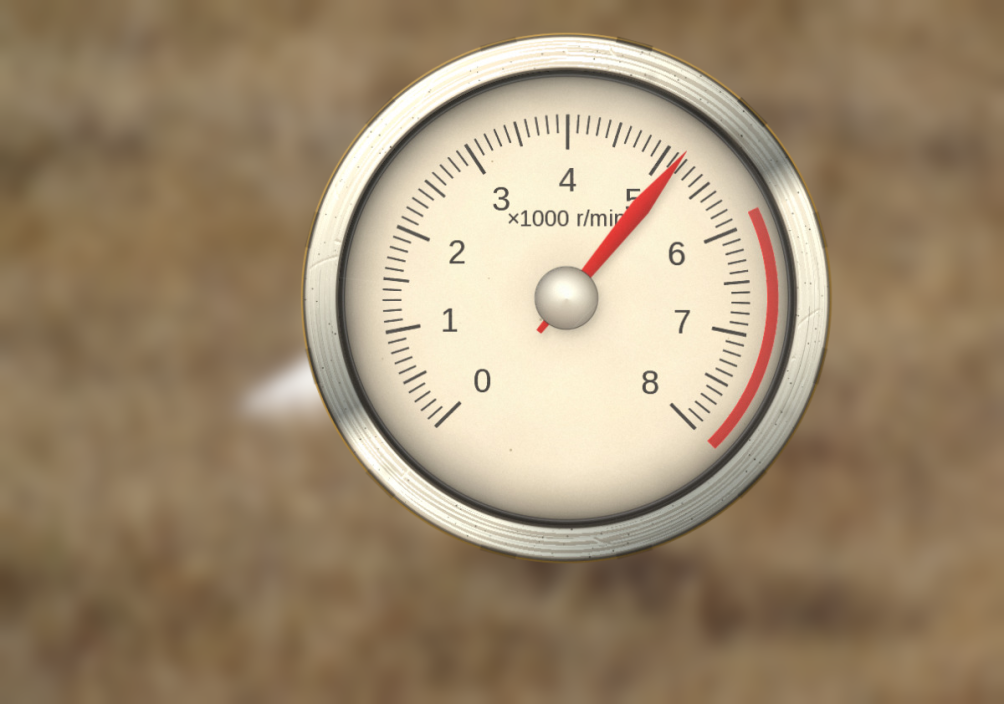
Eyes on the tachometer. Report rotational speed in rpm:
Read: 5150 rpm
